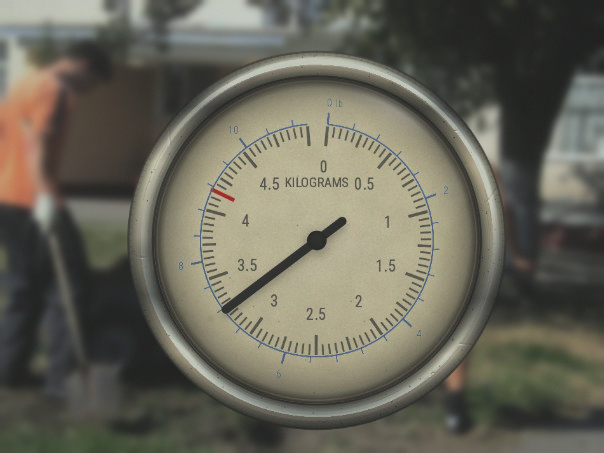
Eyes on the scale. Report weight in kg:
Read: 3.25 kg
